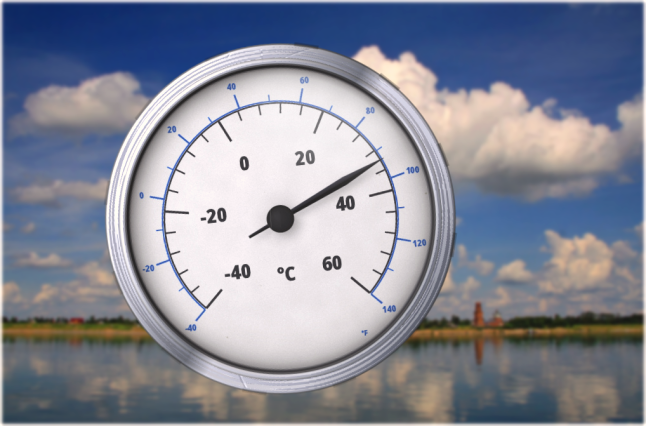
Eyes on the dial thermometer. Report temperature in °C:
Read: 34 °C
